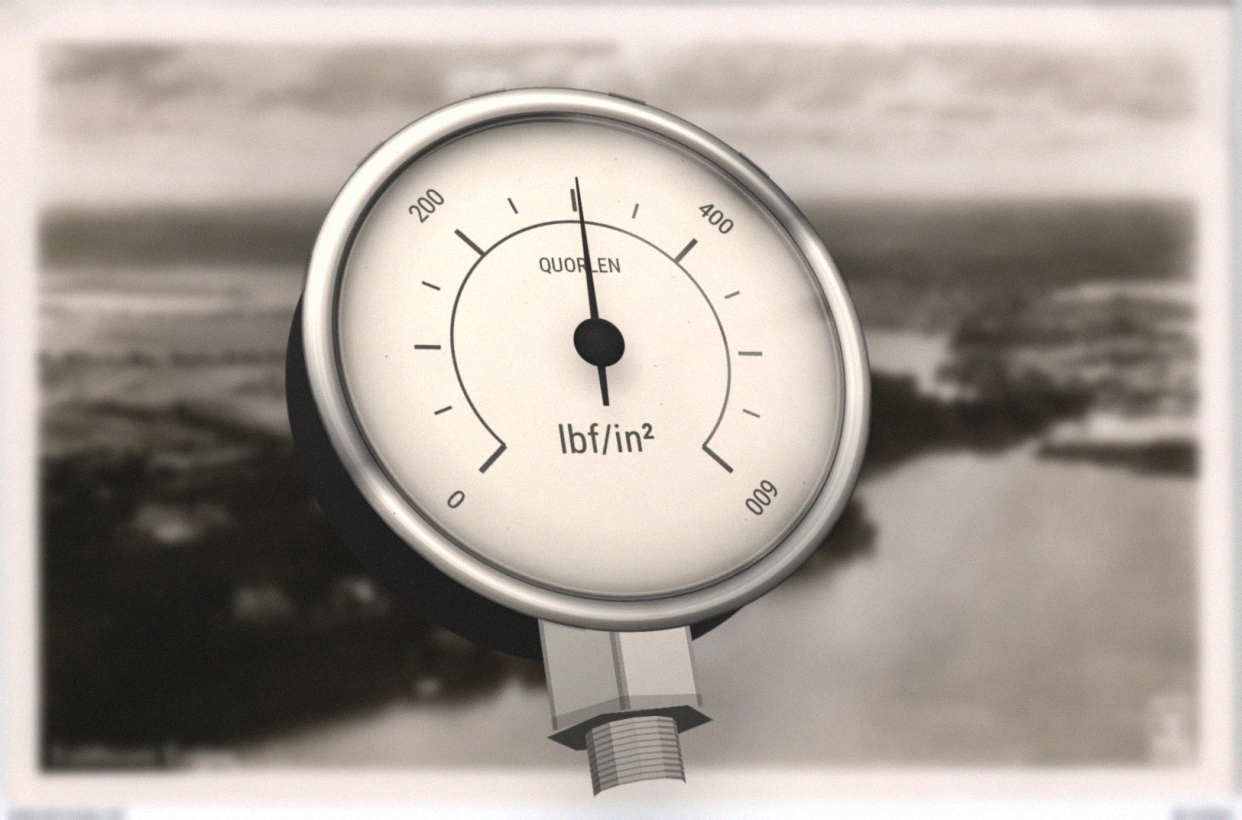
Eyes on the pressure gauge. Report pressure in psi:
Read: 300 psi
